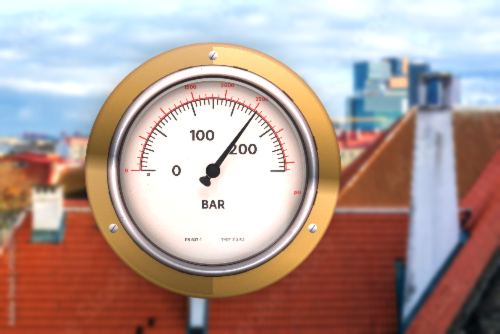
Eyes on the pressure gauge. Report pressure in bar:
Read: 175 bar
